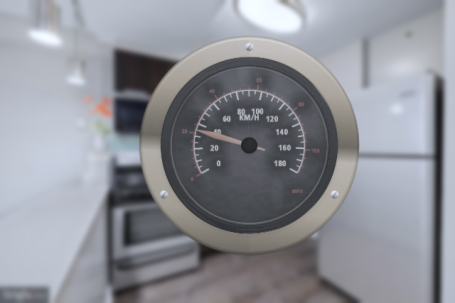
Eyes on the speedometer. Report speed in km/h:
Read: 35 km/h
